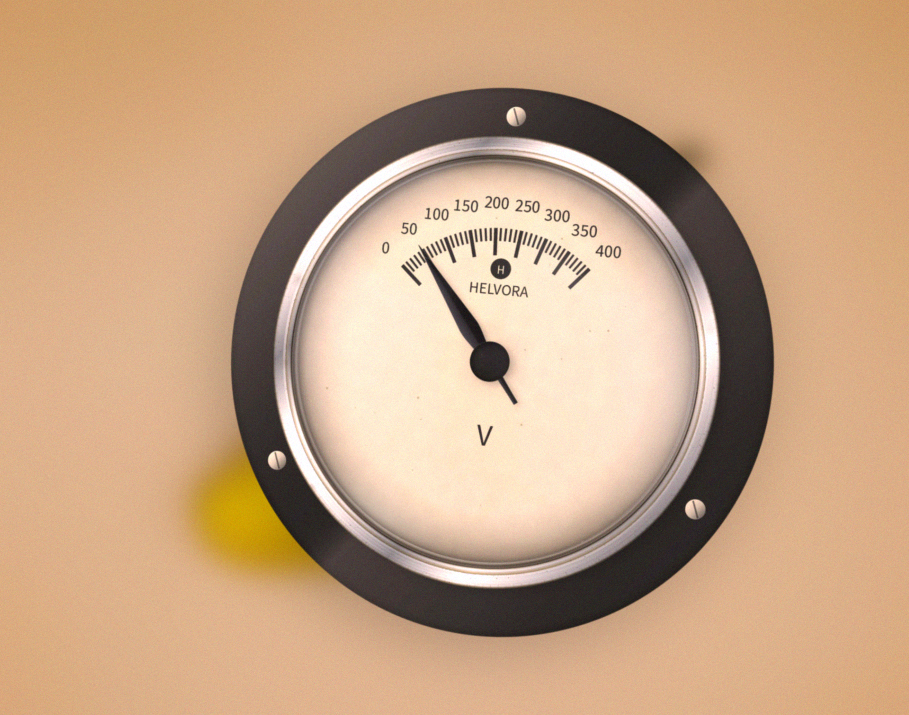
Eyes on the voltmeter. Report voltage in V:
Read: 50 V
